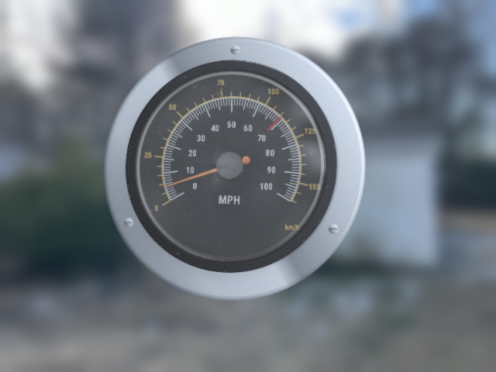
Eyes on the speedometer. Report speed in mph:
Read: 5 mph
